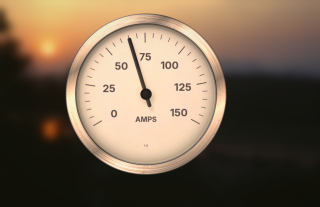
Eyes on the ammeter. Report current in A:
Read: 65 A
